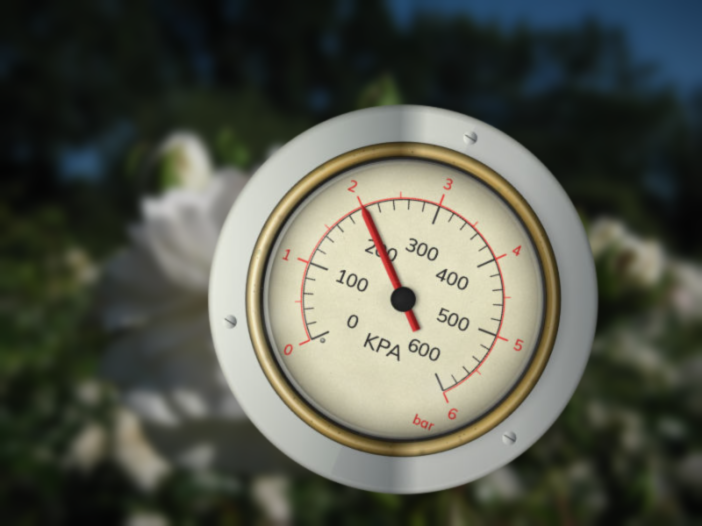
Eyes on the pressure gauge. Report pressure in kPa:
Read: 200 kPa
